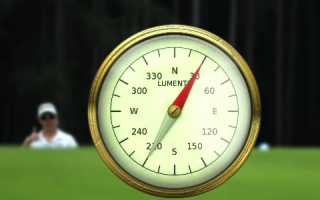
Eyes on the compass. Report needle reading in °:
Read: 30 °
